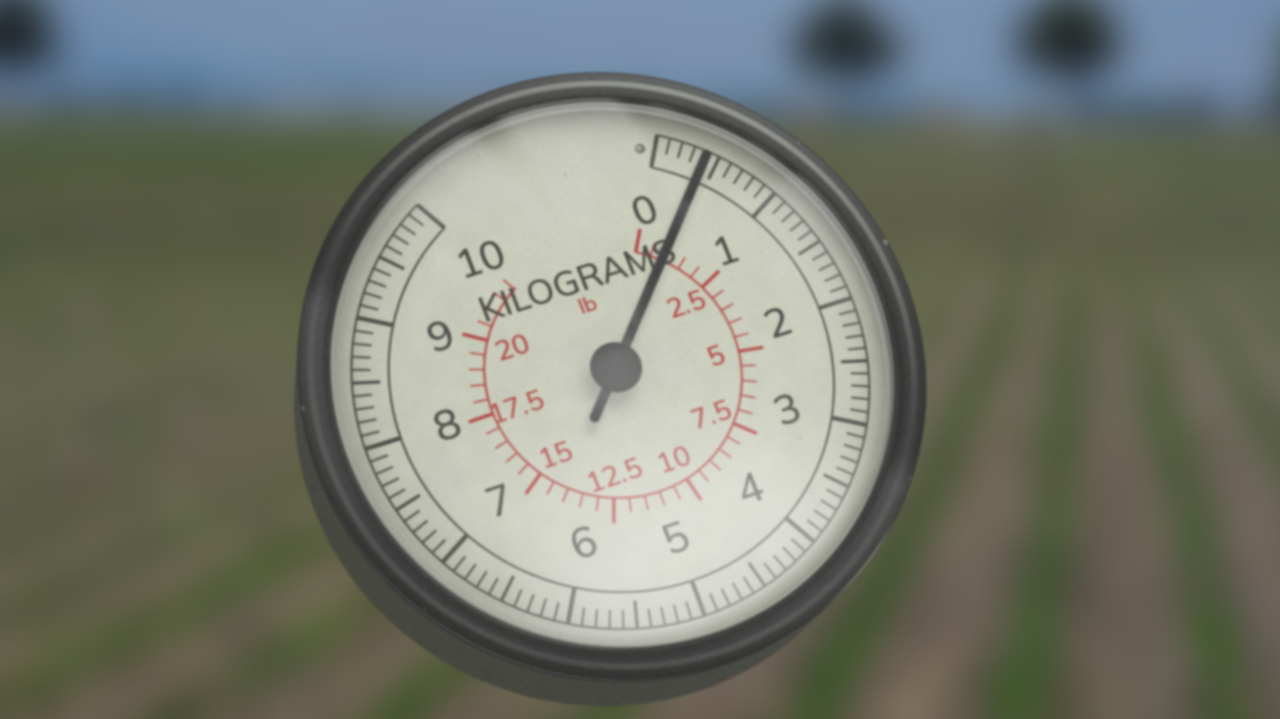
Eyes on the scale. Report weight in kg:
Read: 0.4 kg
